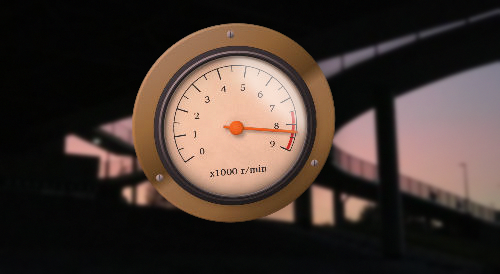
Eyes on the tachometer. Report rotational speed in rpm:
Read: 8250 rpm
